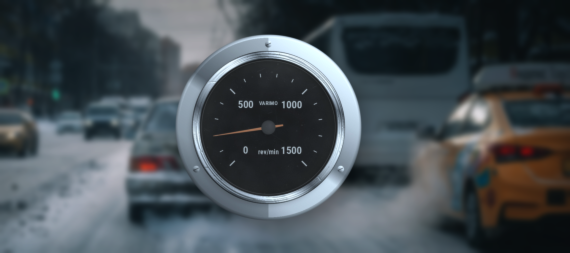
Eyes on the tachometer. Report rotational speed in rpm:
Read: 200 rpm
